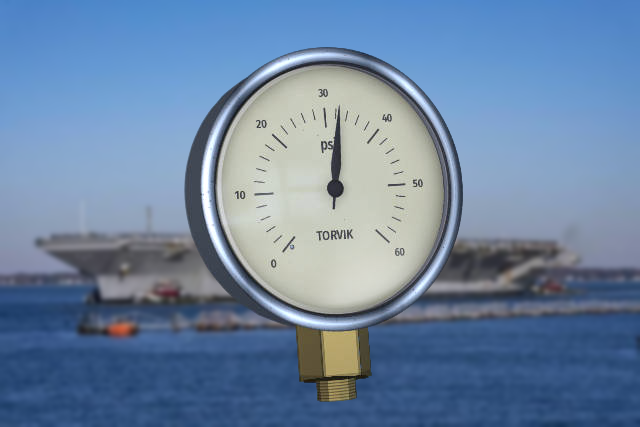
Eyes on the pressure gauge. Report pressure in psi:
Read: 32 psi
